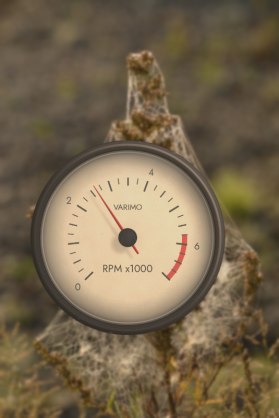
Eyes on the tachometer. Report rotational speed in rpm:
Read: 2625 rpm
